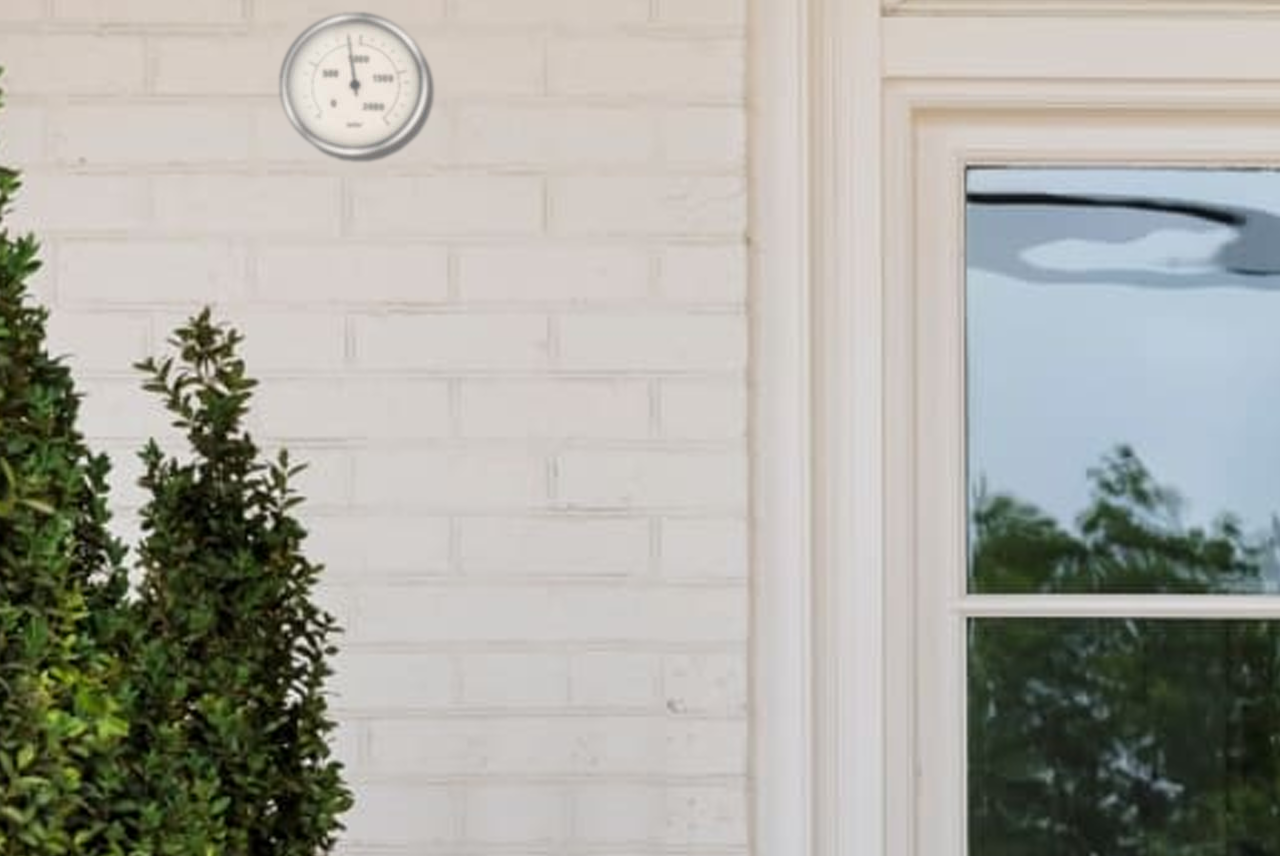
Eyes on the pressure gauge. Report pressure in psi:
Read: 900 psi
